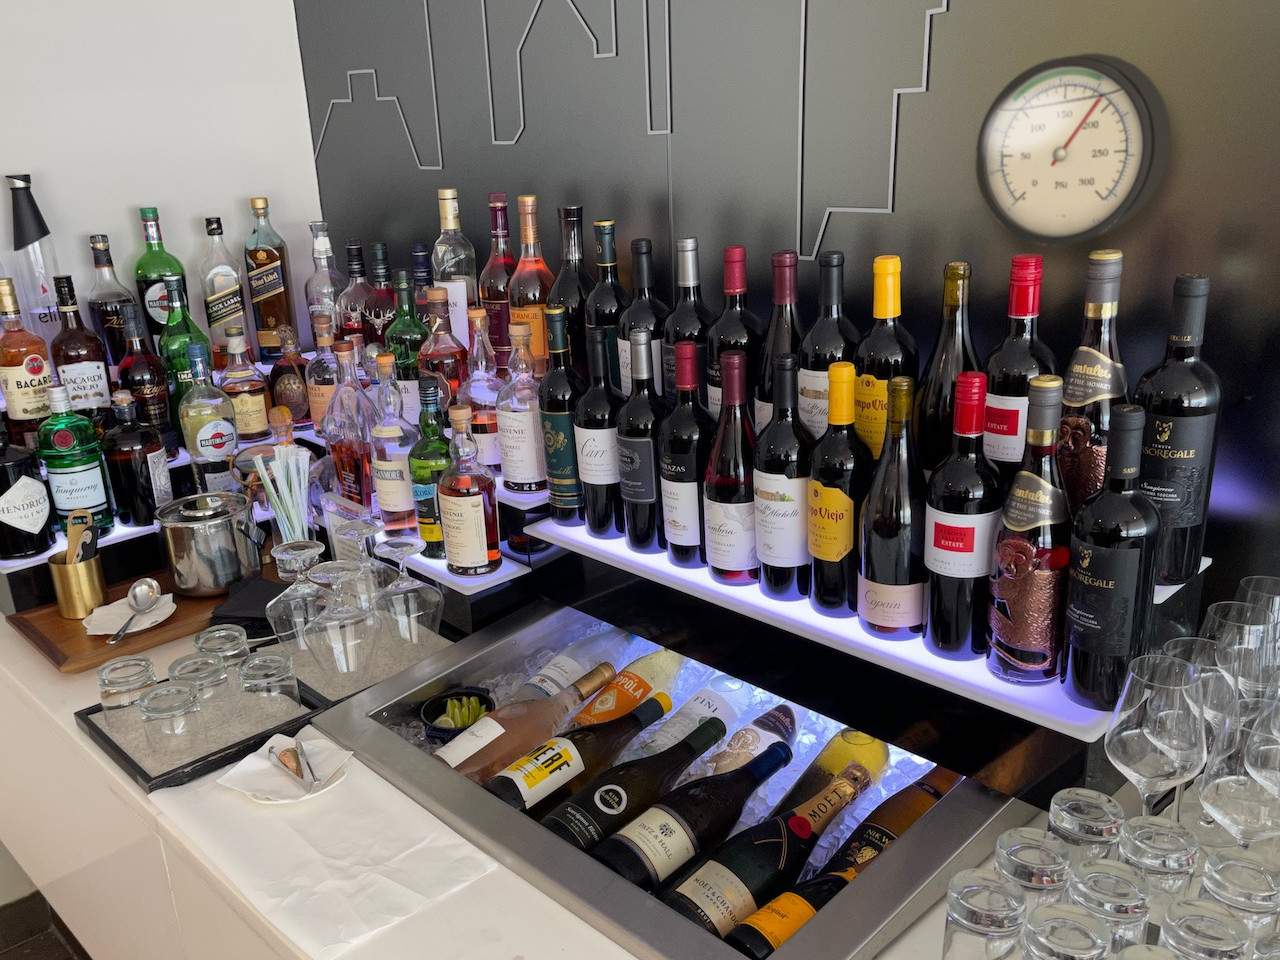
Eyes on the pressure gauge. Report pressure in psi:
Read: 190 psi
